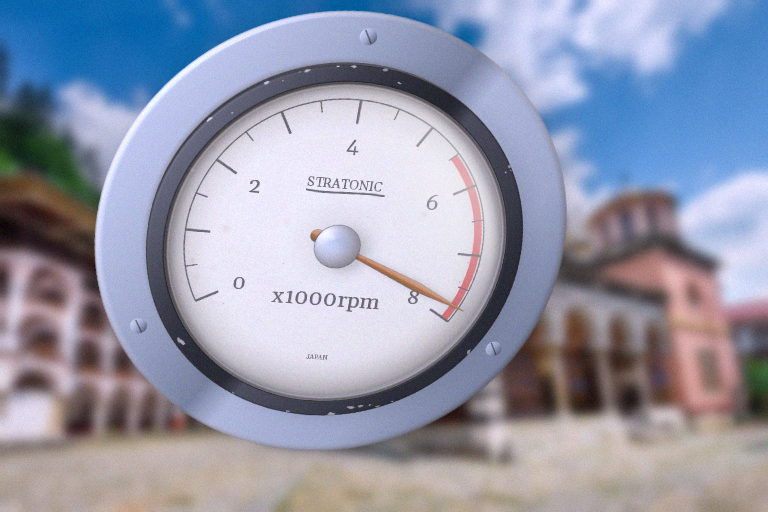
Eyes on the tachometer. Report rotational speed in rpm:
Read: 7750 rpm
